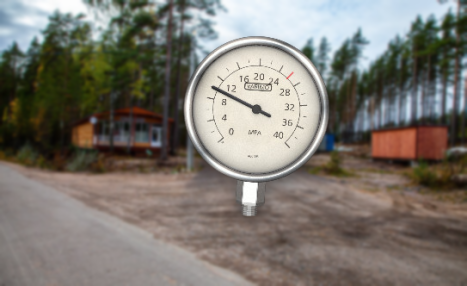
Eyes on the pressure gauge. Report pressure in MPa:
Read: 10 MPa
